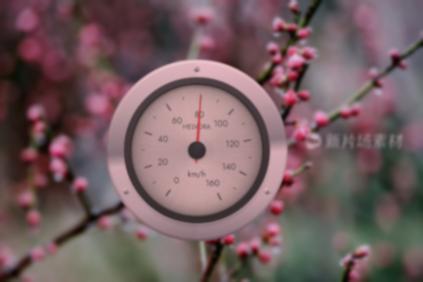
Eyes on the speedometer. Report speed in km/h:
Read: 80 km/h
